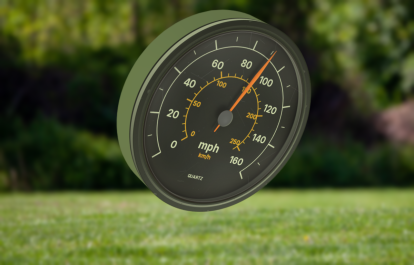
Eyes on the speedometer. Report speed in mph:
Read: 90 mph
